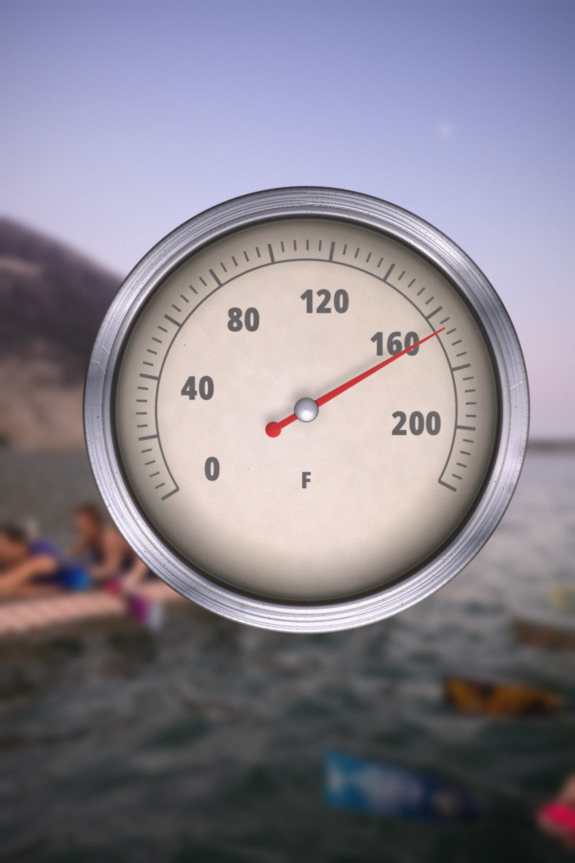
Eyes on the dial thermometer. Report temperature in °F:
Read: 166 °F
